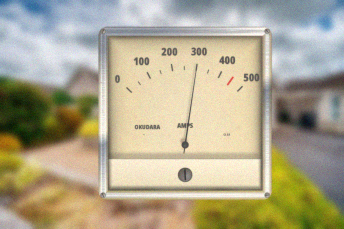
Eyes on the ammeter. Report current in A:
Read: 300 A
